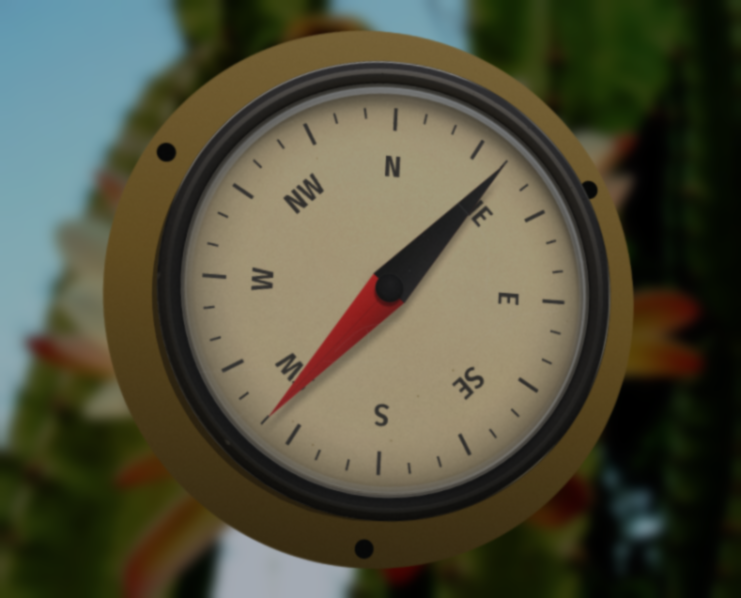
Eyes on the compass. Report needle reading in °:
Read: 220 °
